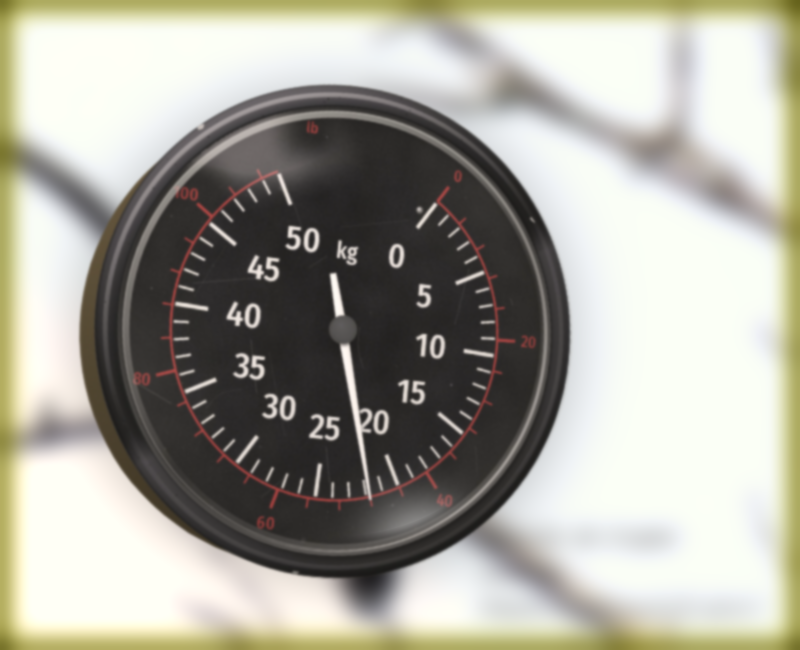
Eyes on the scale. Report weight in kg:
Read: 22 kg
